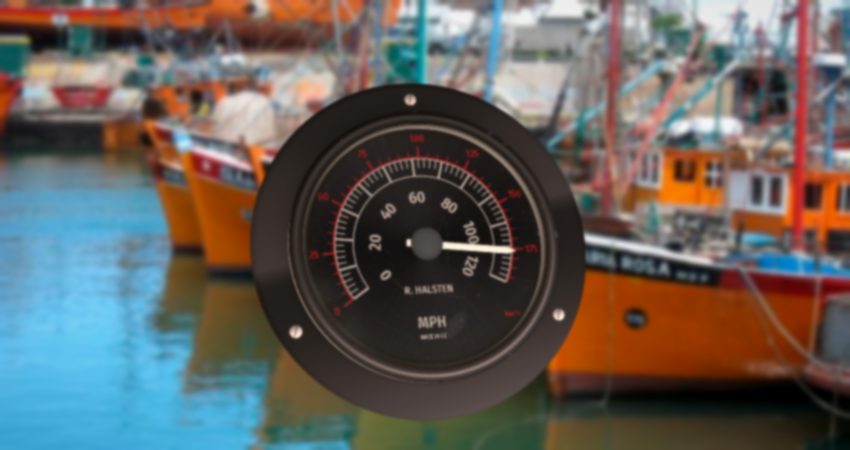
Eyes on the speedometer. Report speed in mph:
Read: 110 mph
